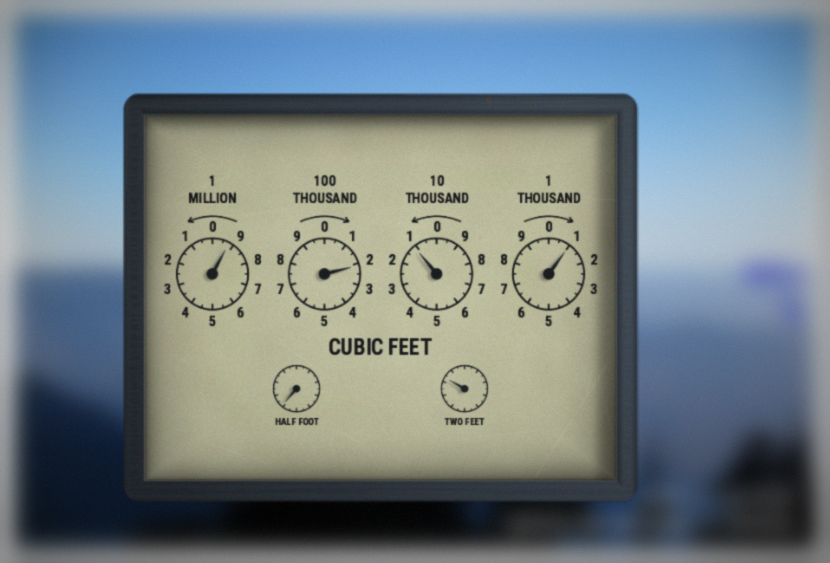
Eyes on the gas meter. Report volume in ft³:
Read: 921100 ft³
